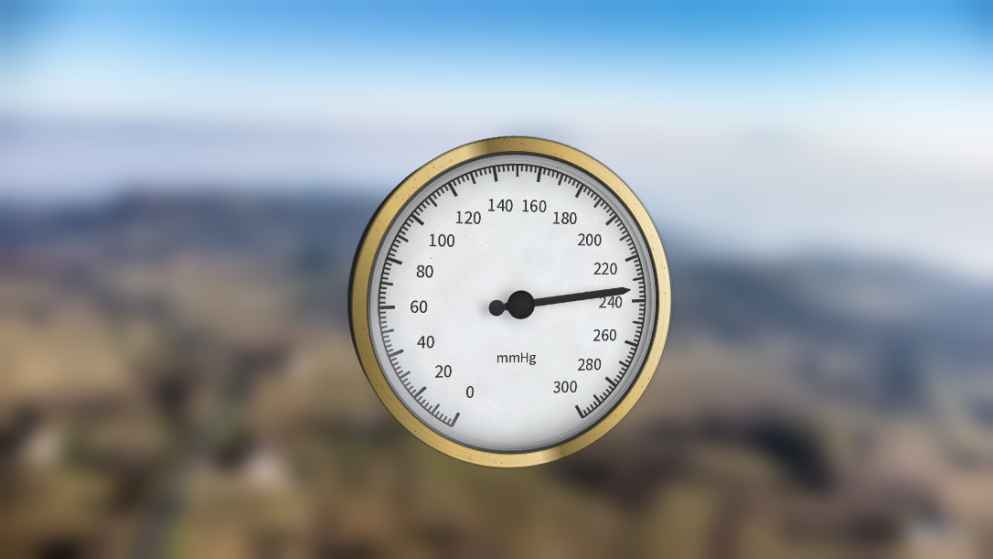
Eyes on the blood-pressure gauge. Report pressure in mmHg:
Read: 234 mmHg
